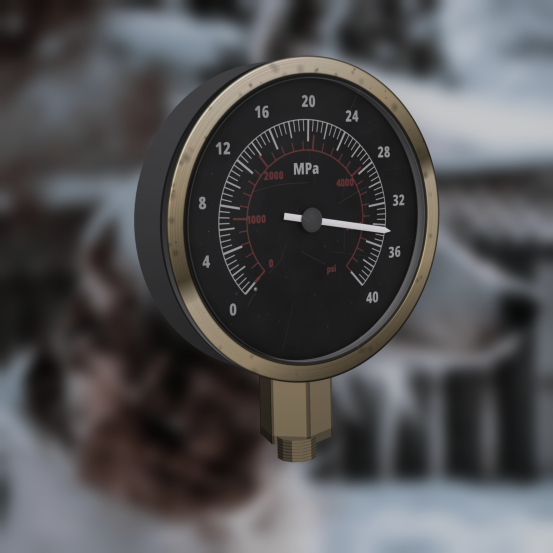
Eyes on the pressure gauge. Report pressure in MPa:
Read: 34.5 MPa
